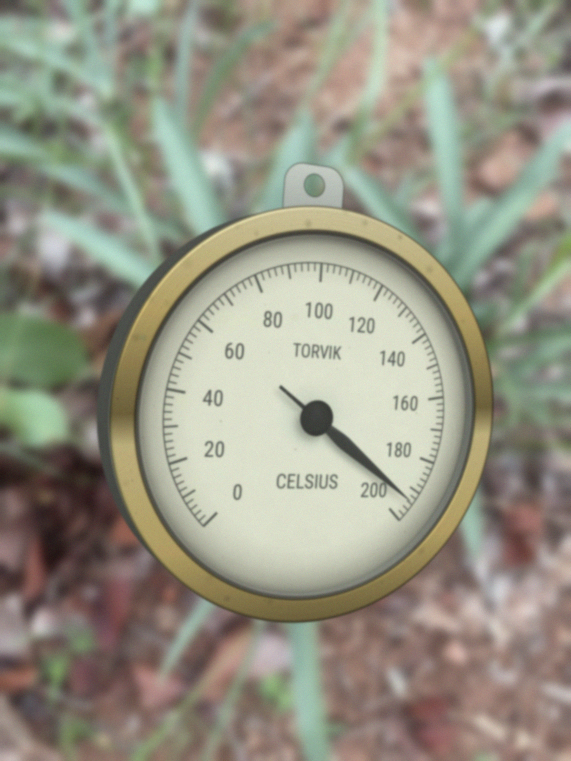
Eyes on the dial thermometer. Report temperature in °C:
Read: 194 °C
